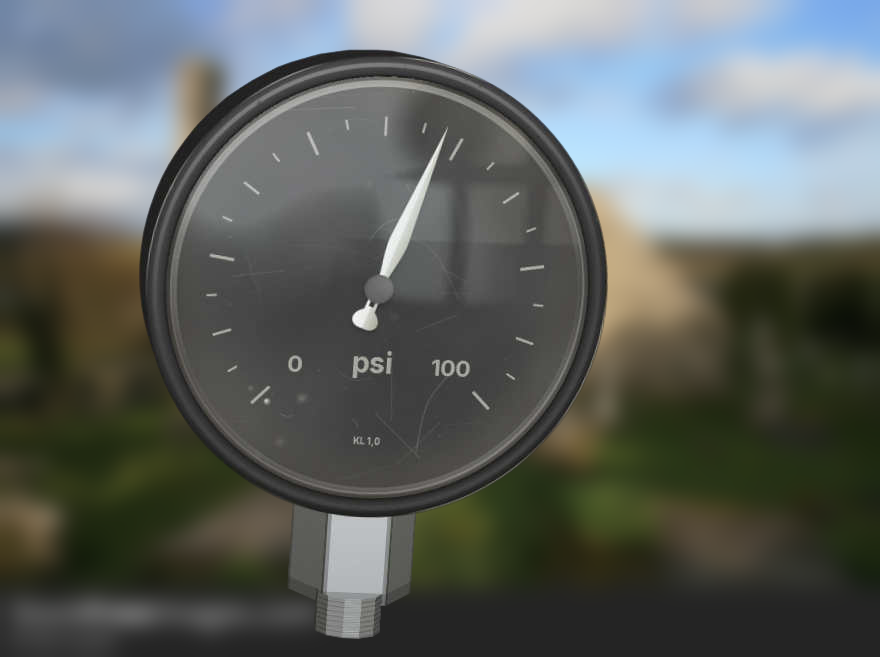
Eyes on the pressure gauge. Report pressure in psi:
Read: 57.5 psi
